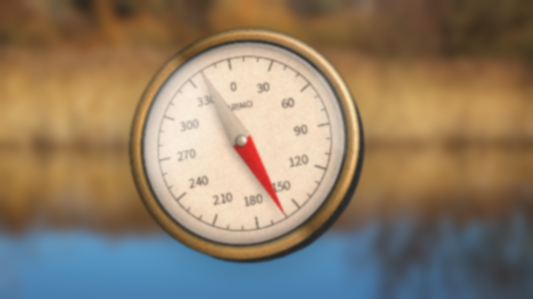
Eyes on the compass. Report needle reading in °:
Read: 160 °
